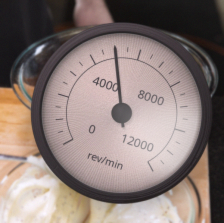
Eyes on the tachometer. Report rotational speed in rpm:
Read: 5000 rpm
